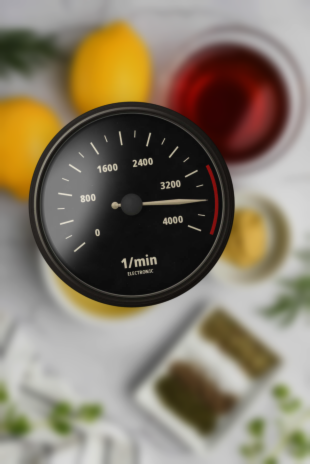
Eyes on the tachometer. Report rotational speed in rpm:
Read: 3600 rpm
